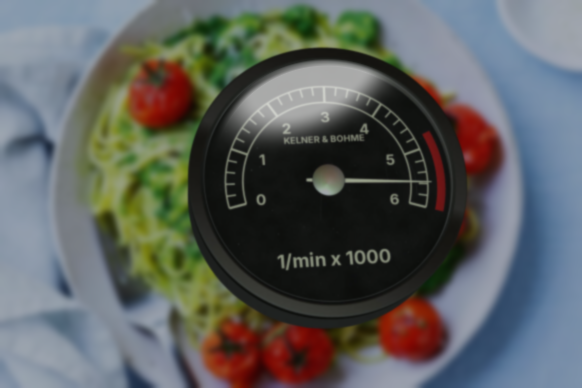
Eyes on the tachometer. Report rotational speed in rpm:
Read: 5600 rpm
